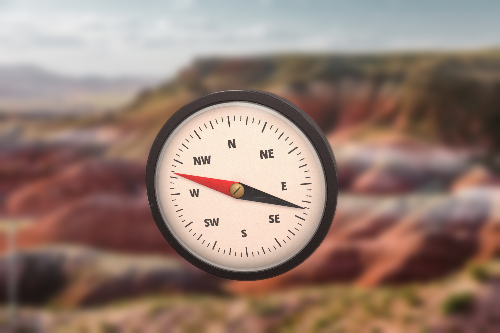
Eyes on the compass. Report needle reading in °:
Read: 290 °
